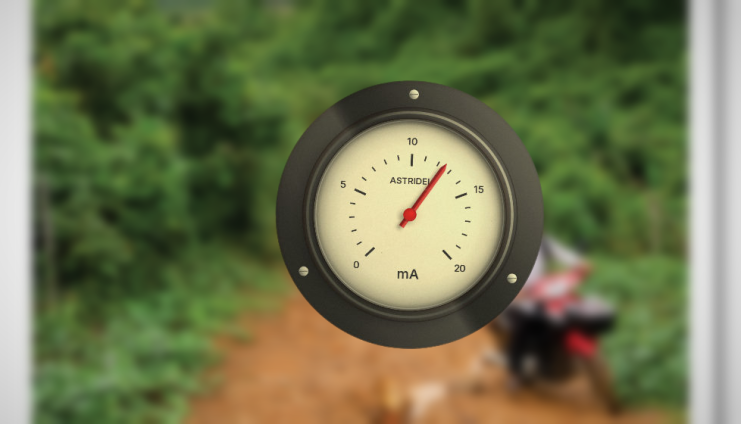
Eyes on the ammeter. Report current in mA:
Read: 12.5 mA
